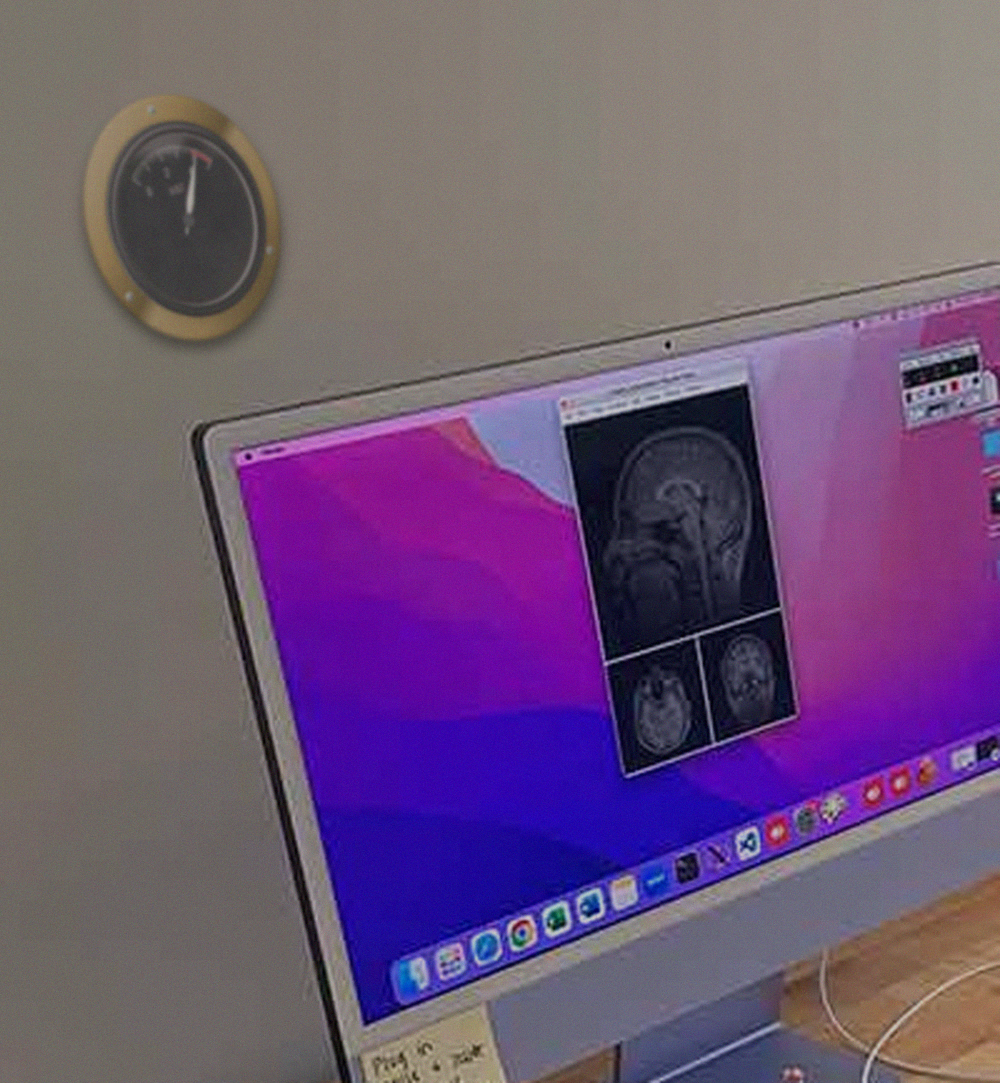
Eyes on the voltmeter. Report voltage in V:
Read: 4 V
